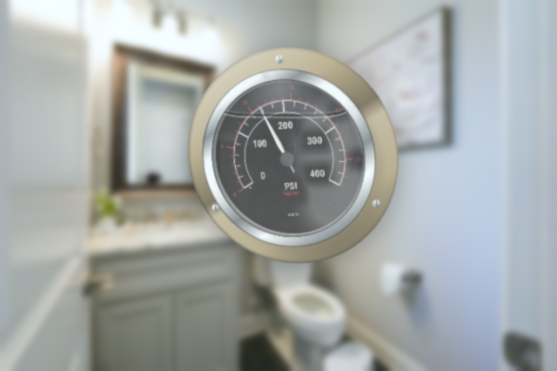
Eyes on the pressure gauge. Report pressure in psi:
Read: 160 psi
